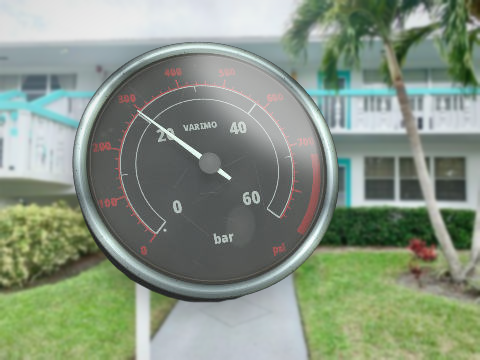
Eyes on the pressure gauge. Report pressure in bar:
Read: 20 bar
